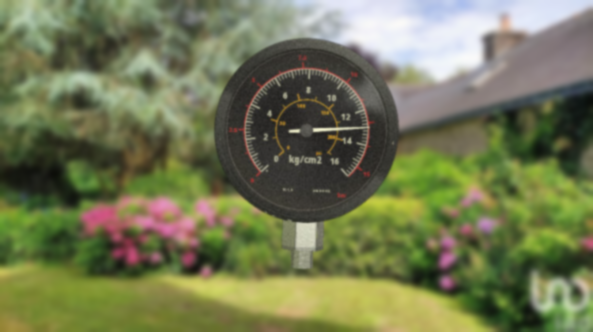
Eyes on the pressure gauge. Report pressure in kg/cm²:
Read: 13 kg/cm²
